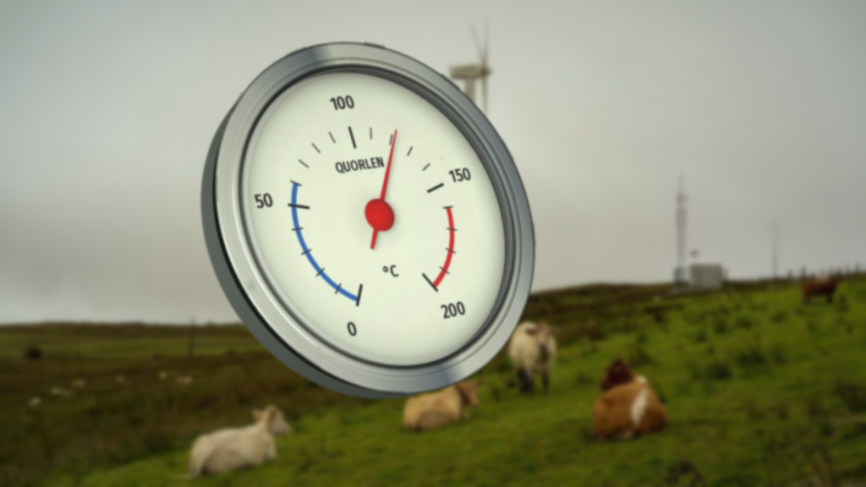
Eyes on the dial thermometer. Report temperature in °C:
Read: 120 °C
